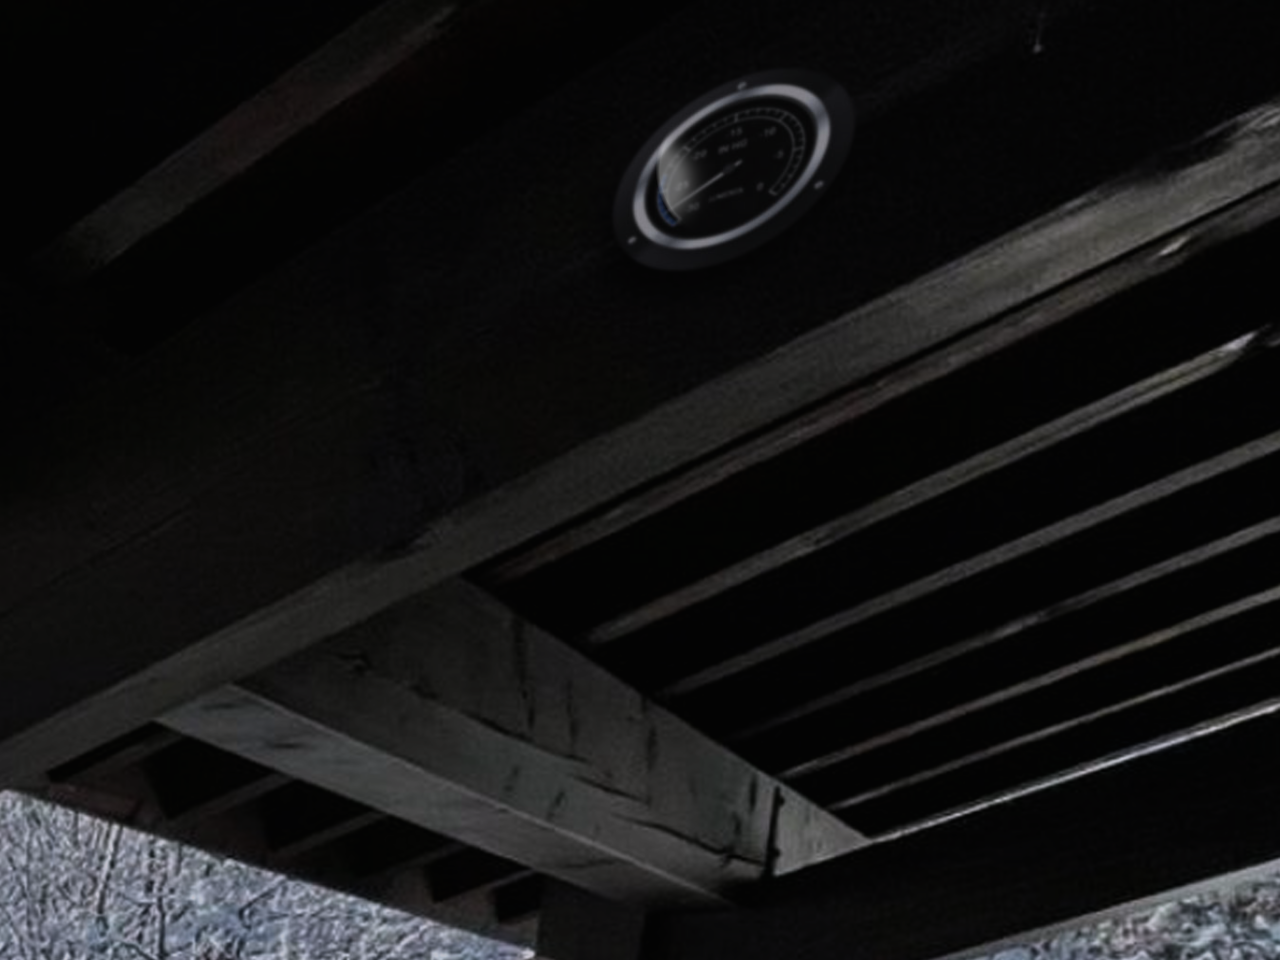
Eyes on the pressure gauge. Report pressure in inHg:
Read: -28 inHg
